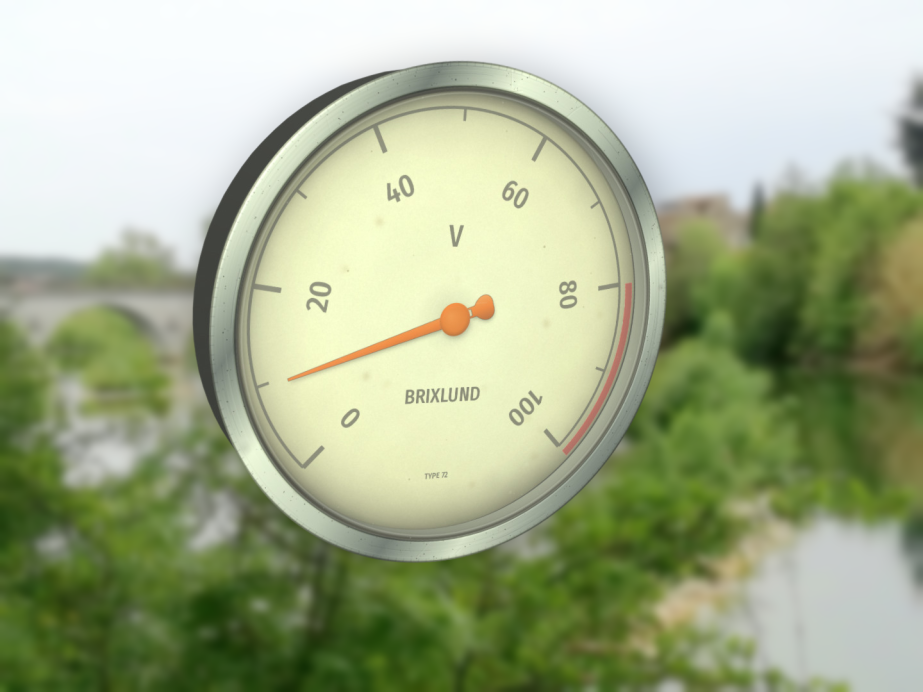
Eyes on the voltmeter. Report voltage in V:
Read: 10 V
